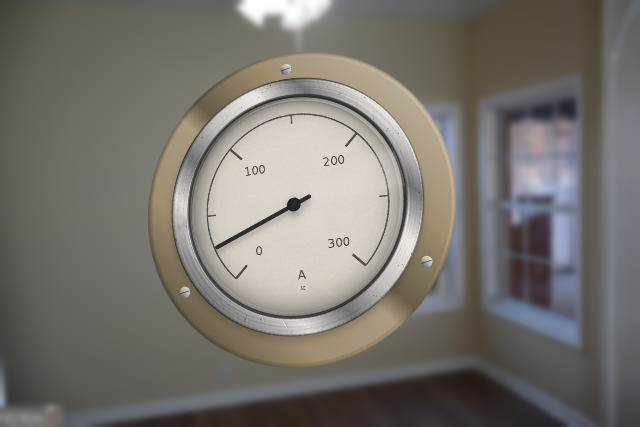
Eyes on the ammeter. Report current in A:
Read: 25 A
